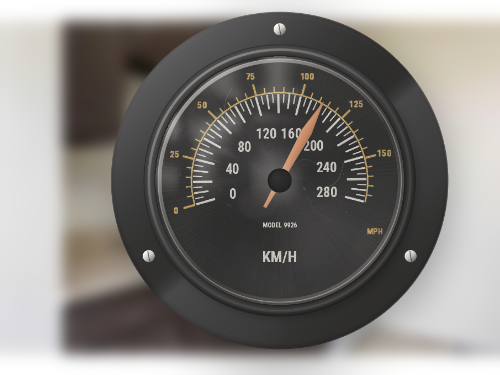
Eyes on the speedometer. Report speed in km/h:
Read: 180 km/h
